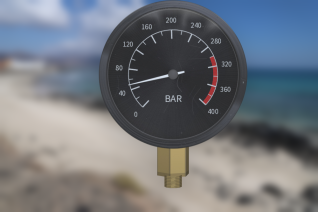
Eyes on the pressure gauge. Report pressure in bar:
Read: 50 bar
